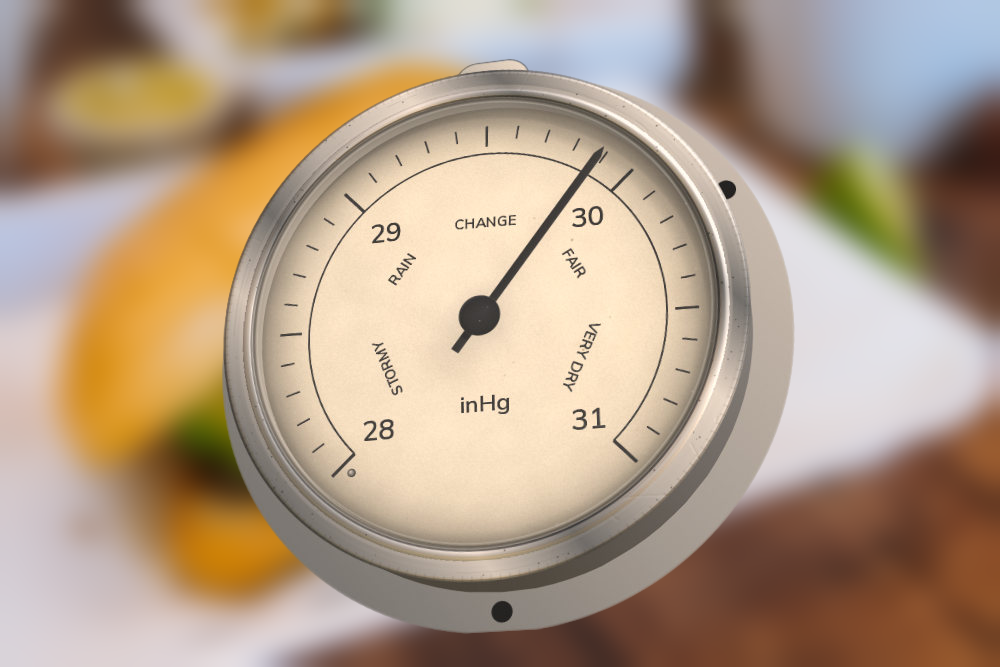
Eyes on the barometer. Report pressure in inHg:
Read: 29.9 inHg
